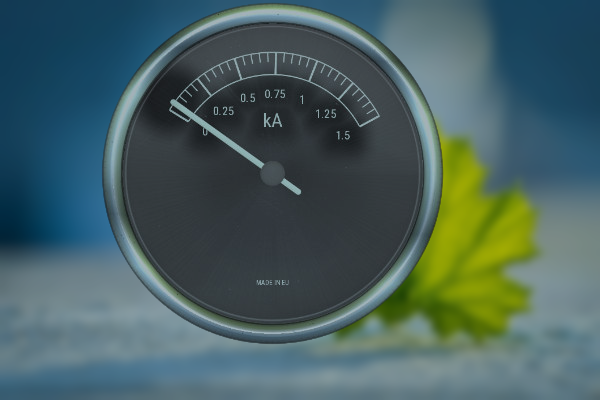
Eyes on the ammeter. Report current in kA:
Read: 0.05 kA
